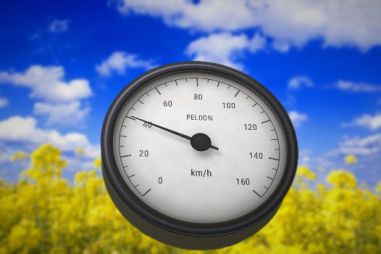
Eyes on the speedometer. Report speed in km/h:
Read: 40 km/h
